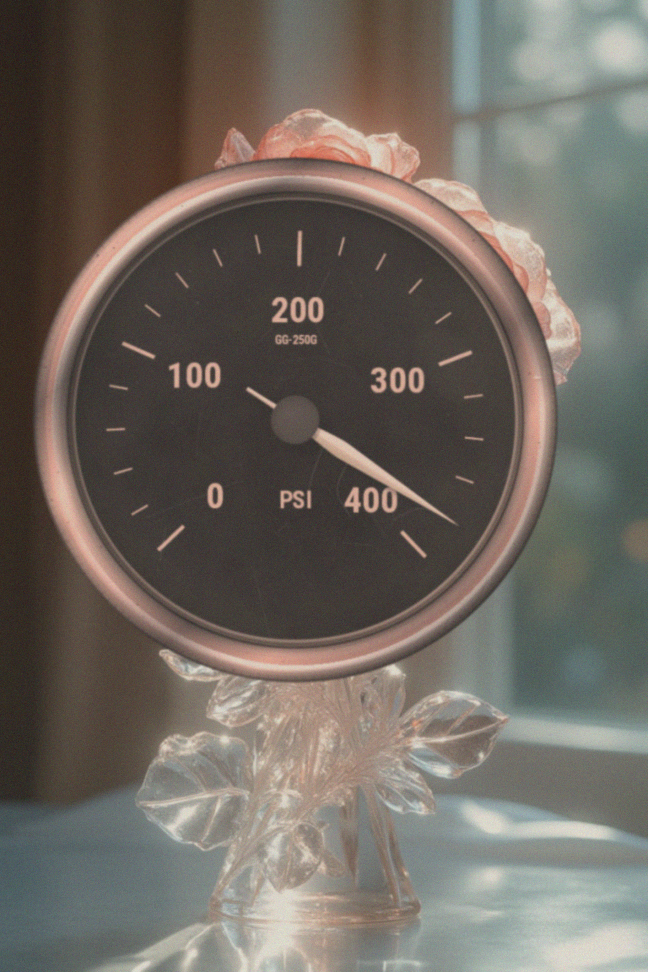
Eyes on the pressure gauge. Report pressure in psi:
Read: 380 psi
